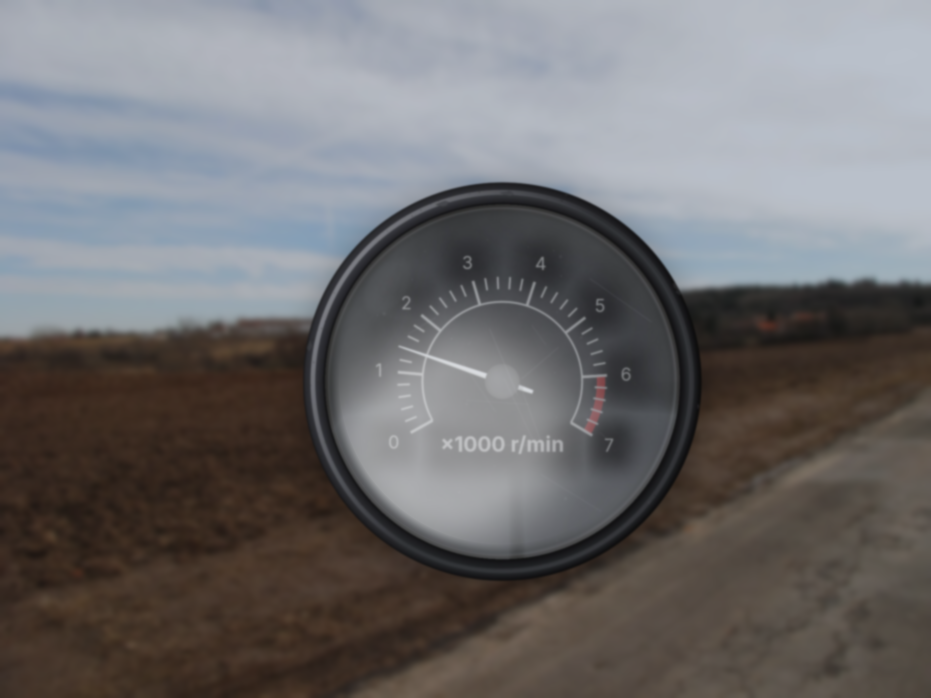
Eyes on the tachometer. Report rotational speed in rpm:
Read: 1400 rpm
